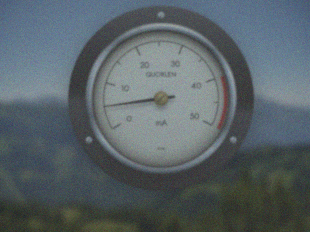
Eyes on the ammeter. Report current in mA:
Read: 5 mA
